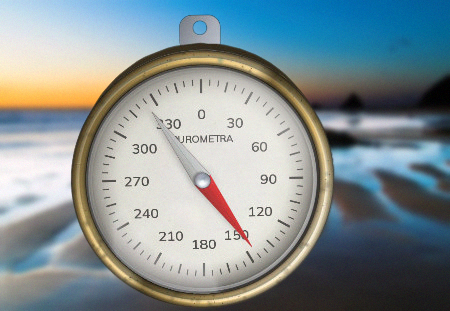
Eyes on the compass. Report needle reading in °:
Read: 145 °
